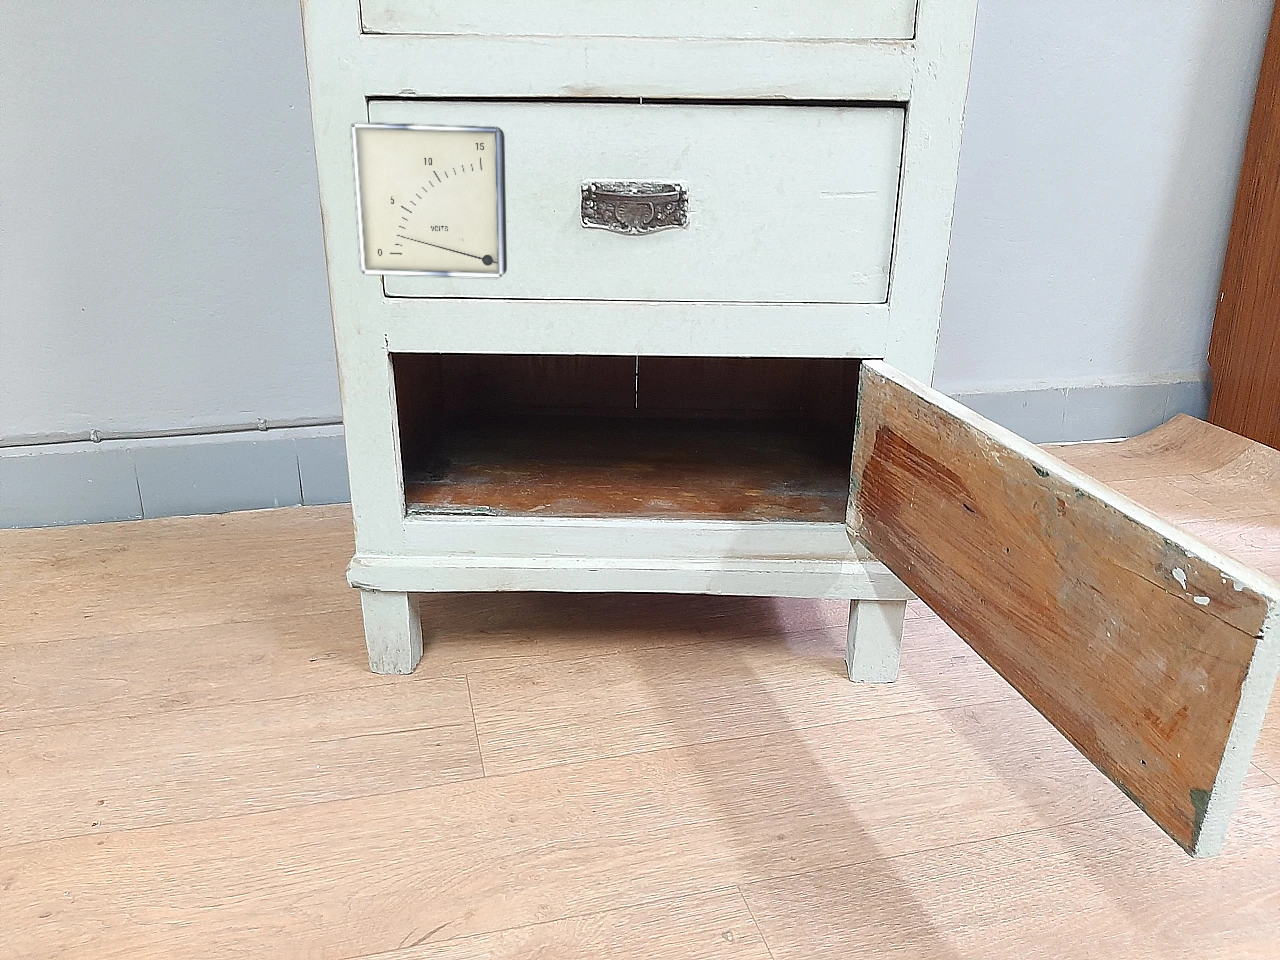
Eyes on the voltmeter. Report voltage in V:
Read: 2 V
